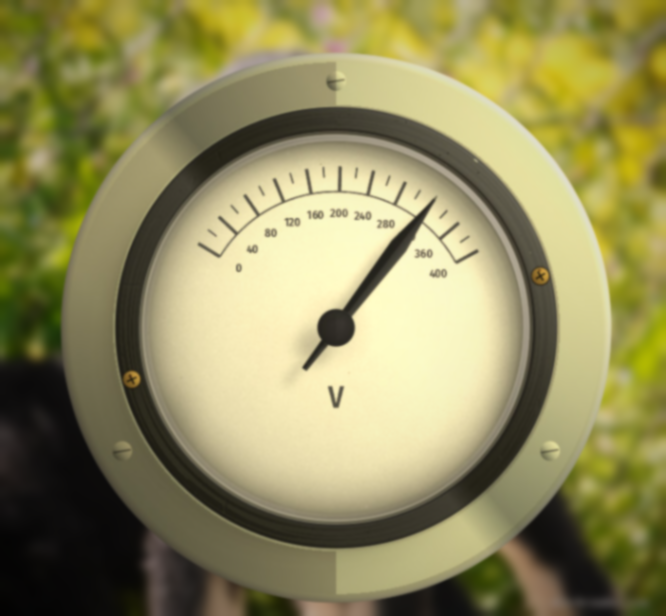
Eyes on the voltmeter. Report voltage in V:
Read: 320 V
